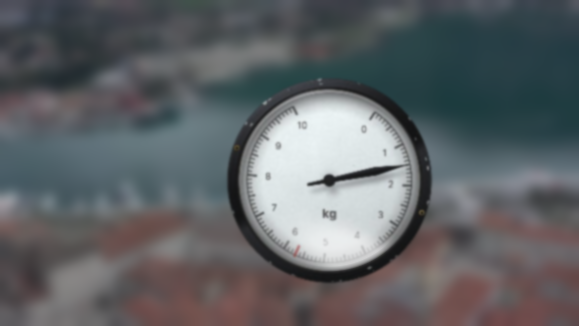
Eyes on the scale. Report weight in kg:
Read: 1.5 kg
